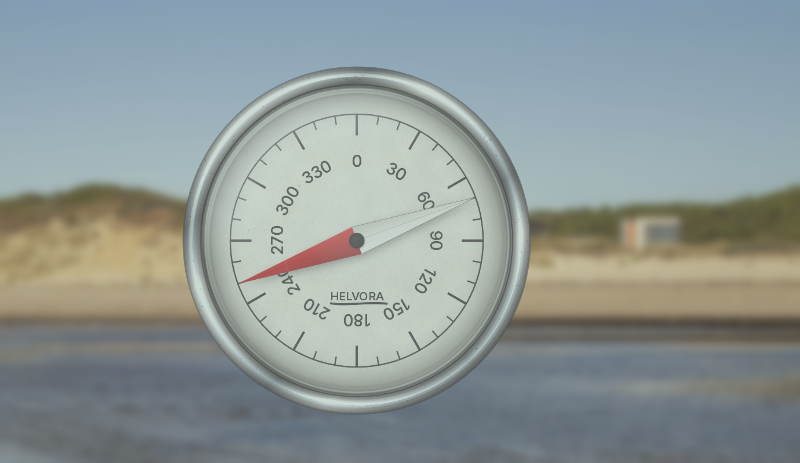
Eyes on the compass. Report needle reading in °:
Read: 250 °
